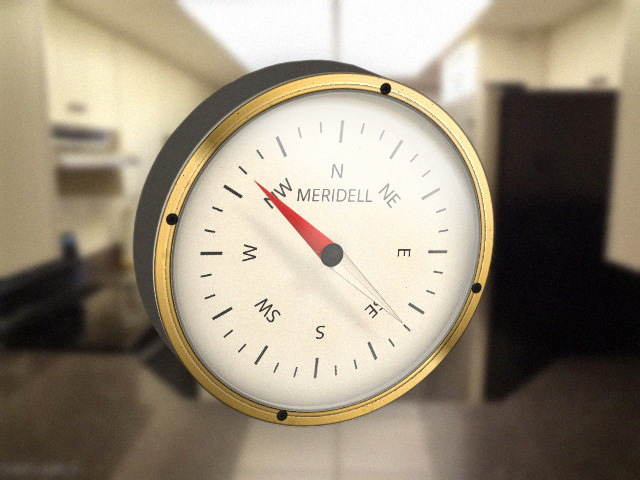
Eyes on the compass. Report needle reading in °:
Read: 310 °
